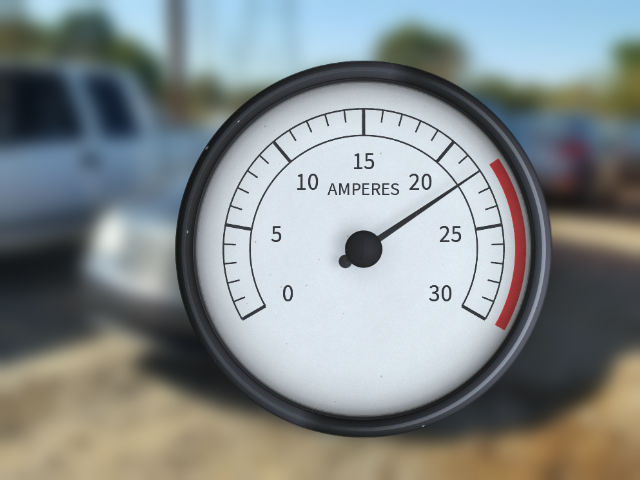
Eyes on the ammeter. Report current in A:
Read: 22 A
